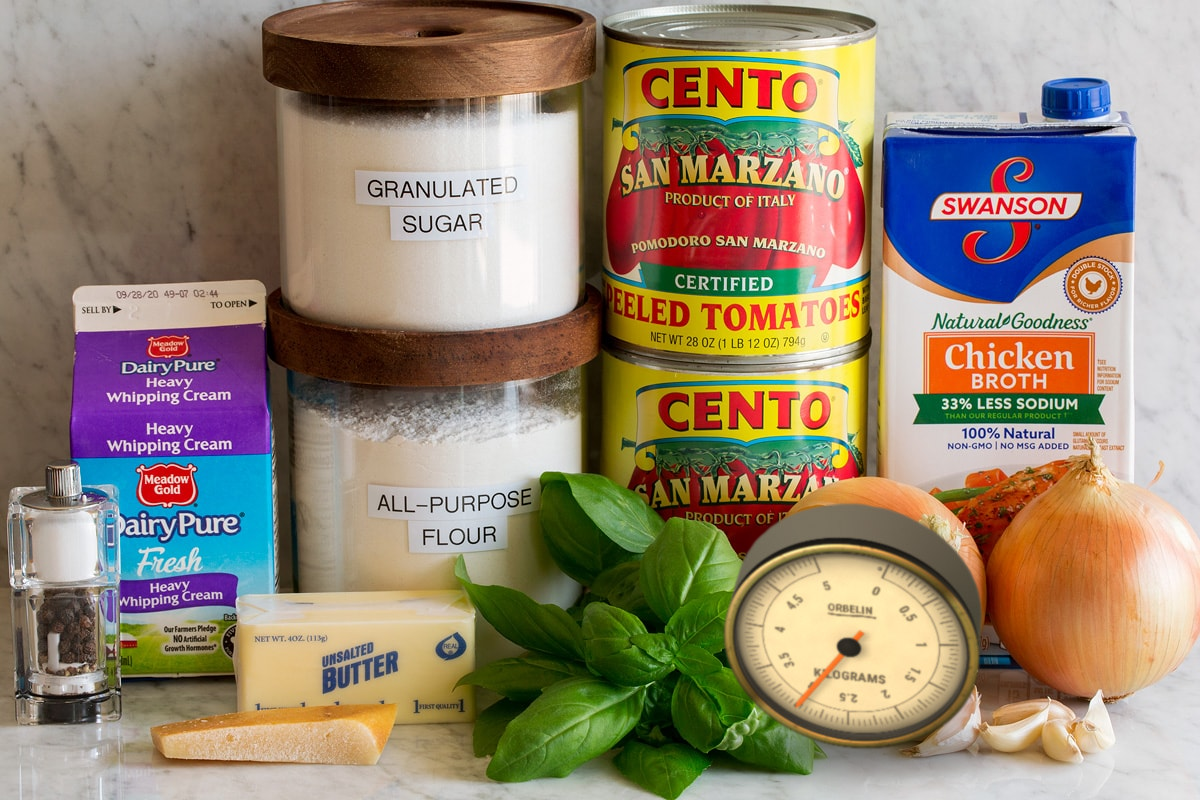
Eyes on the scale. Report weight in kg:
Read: 3 kg
